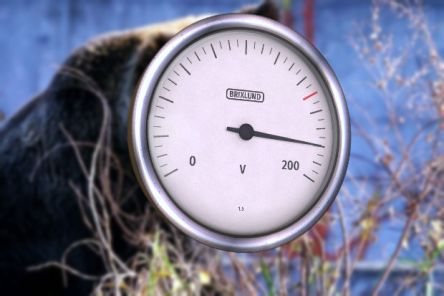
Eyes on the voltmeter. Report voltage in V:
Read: 180 V
